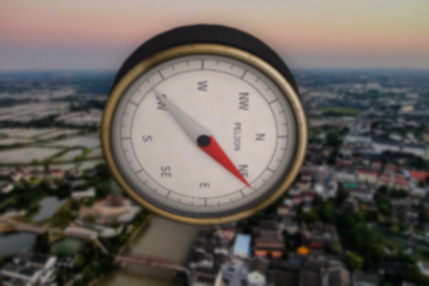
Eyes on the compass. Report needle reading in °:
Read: 50 °
